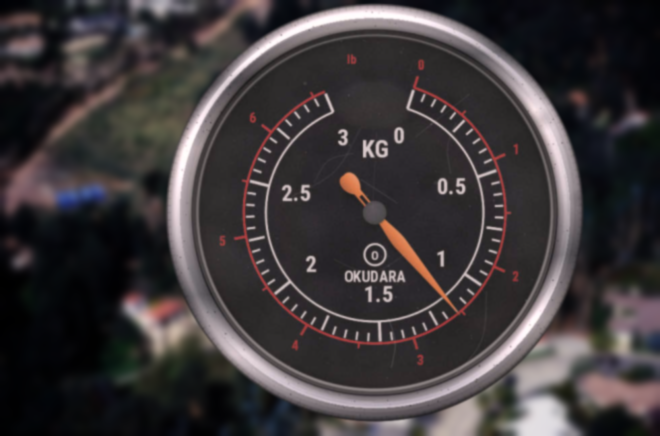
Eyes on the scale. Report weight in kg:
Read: 1.15 kg
